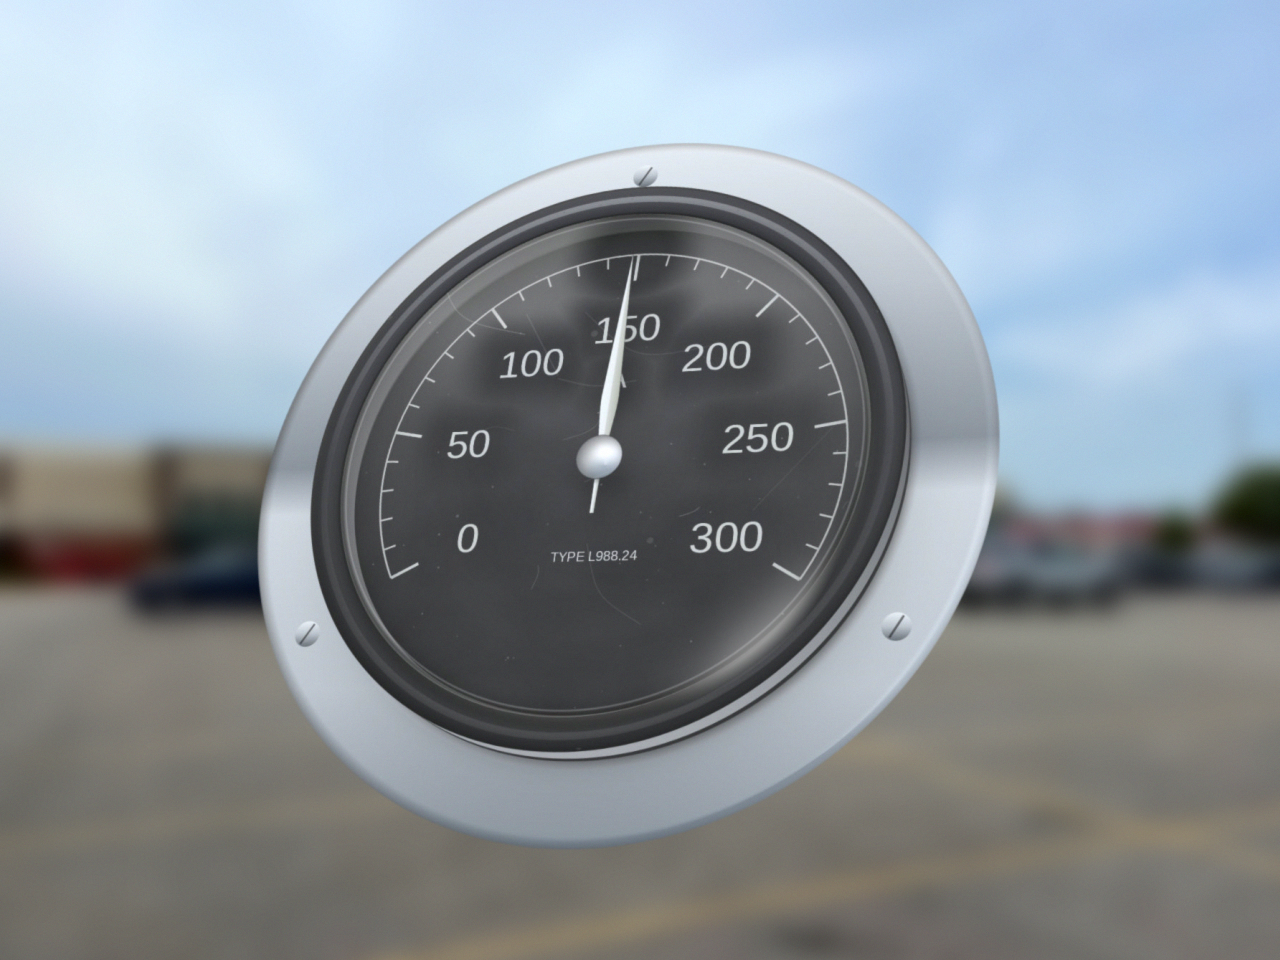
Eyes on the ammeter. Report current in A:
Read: 150 A
